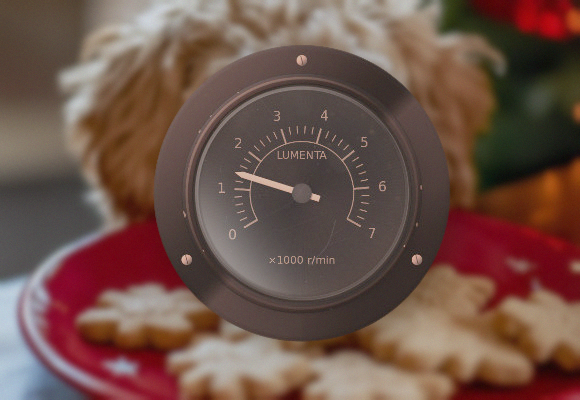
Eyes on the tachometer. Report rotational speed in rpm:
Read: 1400 rpm
